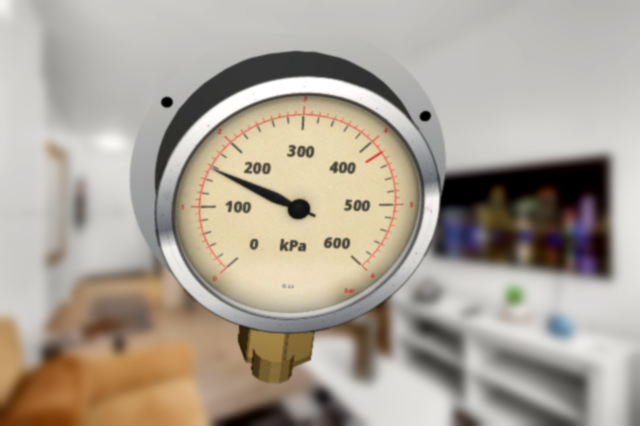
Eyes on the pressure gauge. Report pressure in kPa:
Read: 160 kPa
